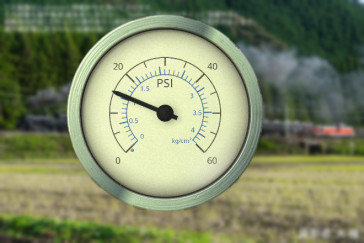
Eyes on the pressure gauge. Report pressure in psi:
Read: 15 psi
